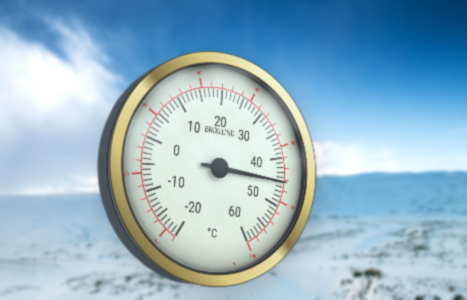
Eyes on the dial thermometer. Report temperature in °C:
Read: 45 °C
